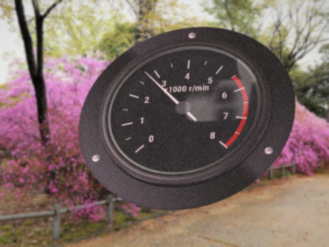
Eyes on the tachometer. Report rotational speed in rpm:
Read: 2750 rpm
